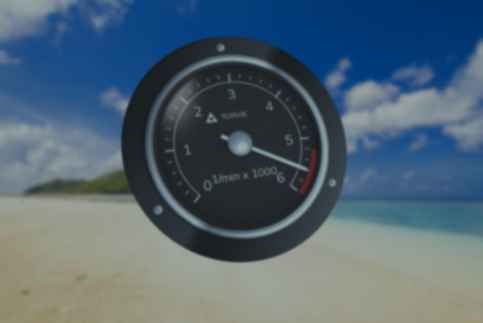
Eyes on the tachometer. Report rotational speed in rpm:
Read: 5600 rpm
